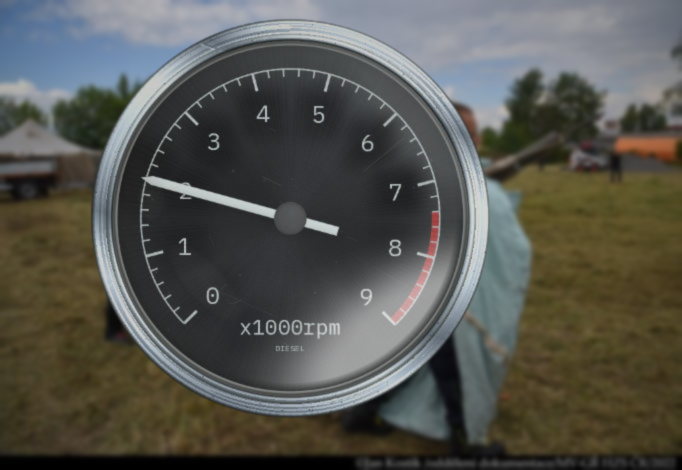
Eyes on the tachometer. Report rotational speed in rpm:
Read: 2000 rpm
